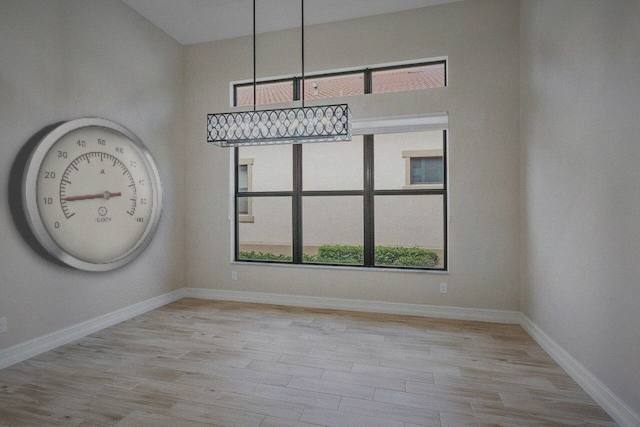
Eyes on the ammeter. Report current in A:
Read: 10 A
